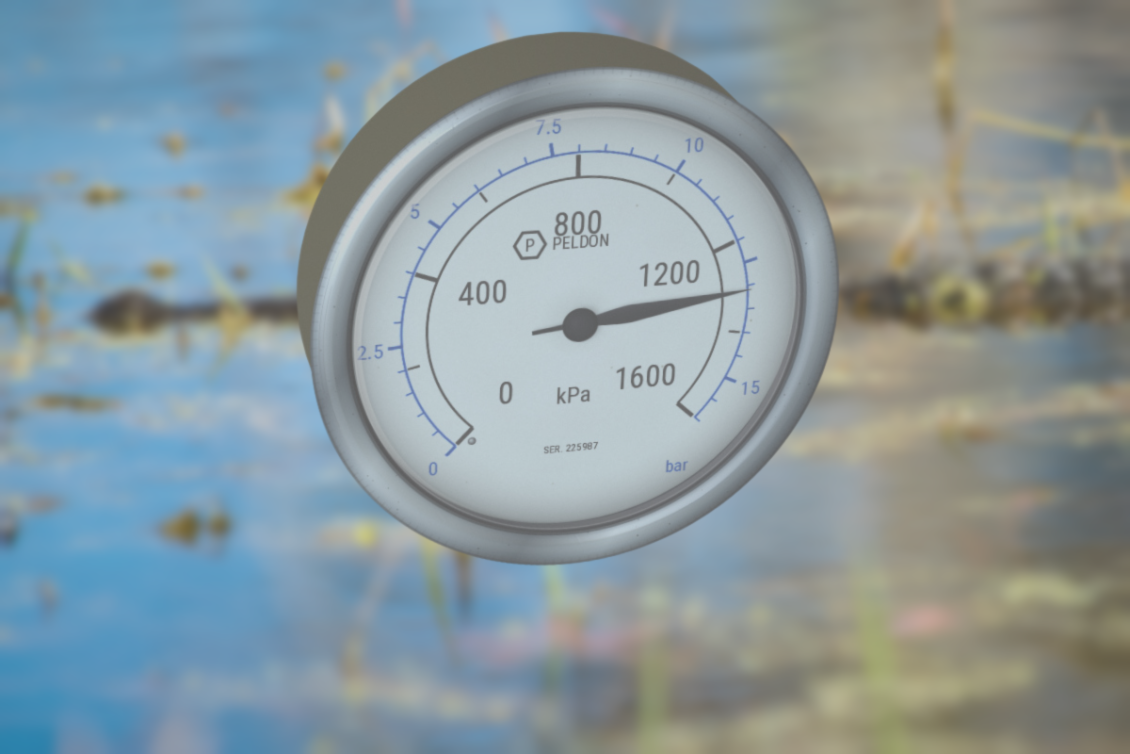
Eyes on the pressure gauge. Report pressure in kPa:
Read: 1300 kPa
